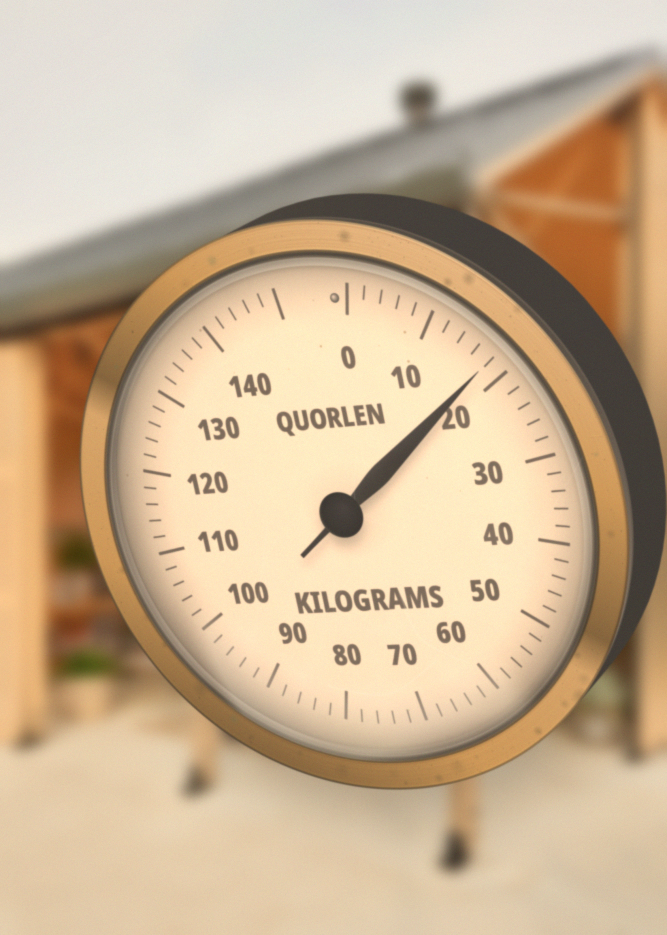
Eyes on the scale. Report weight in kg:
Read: 18 kg
